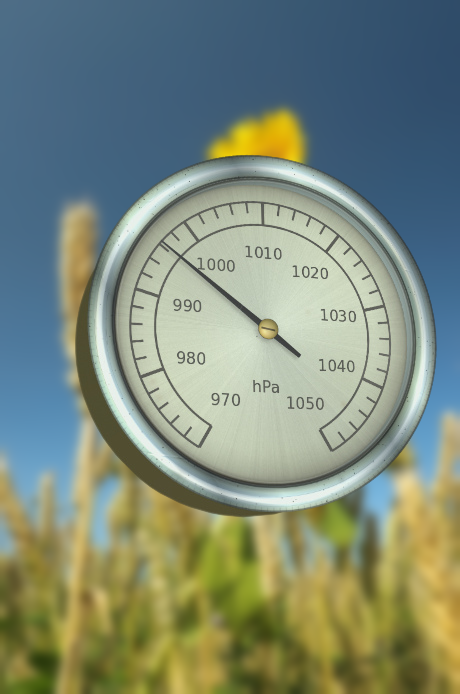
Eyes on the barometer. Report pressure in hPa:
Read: 996 hPa
